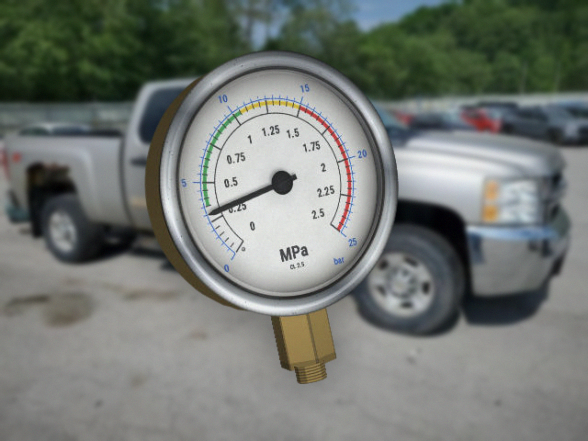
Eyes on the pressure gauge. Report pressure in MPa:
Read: 0.3 MPa
